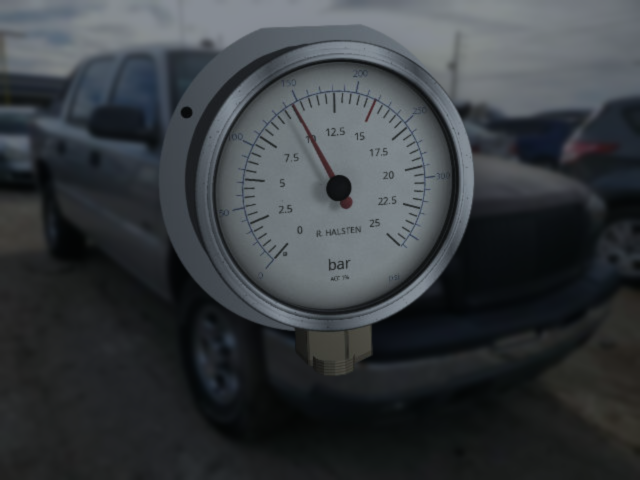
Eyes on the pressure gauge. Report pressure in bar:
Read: 10 bar
